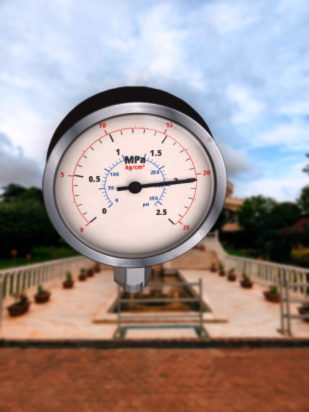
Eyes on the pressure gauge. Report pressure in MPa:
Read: 2 MPa
